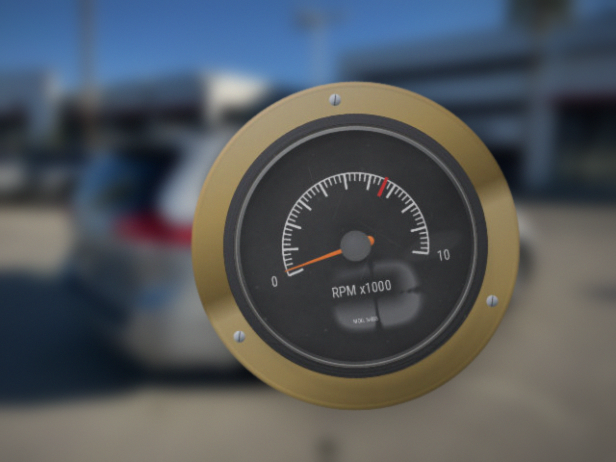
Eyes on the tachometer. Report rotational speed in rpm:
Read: 200 rpm
